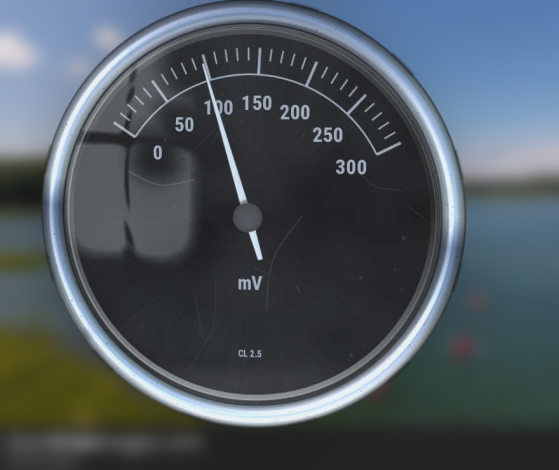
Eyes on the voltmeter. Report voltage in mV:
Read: 100 mV
